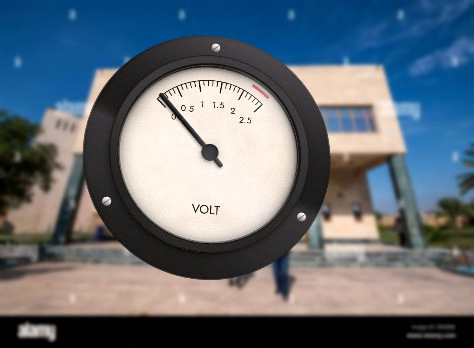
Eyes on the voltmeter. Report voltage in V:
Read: 0.1 V
